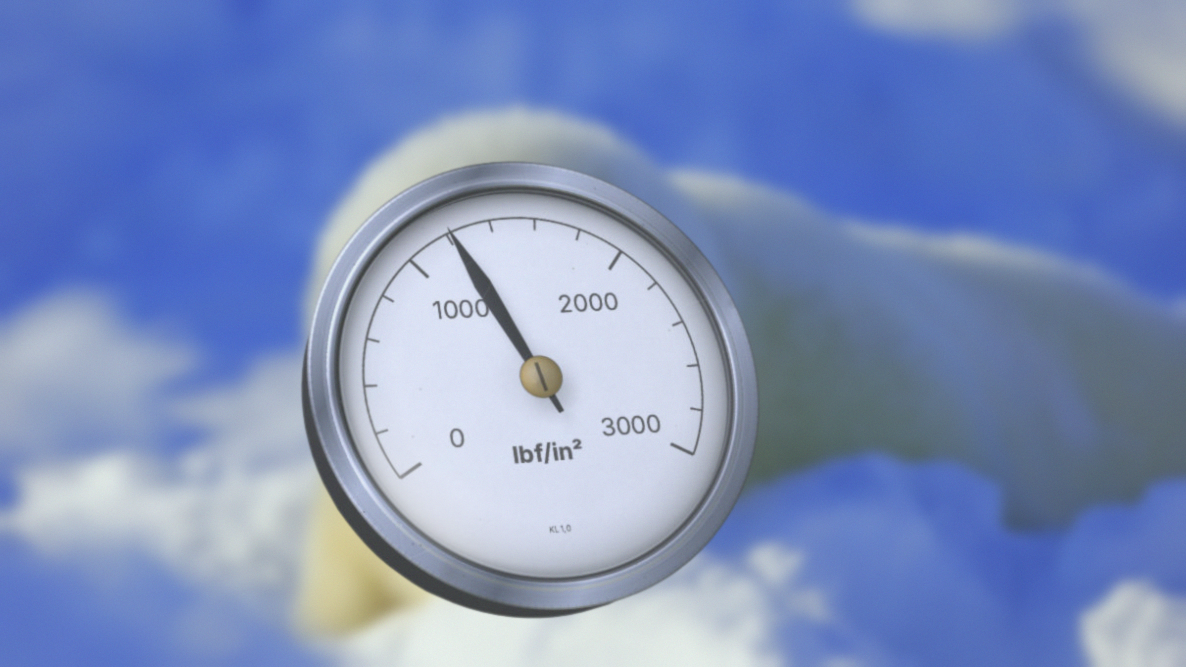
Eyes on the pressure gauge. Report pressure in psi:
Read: 1200 psi
